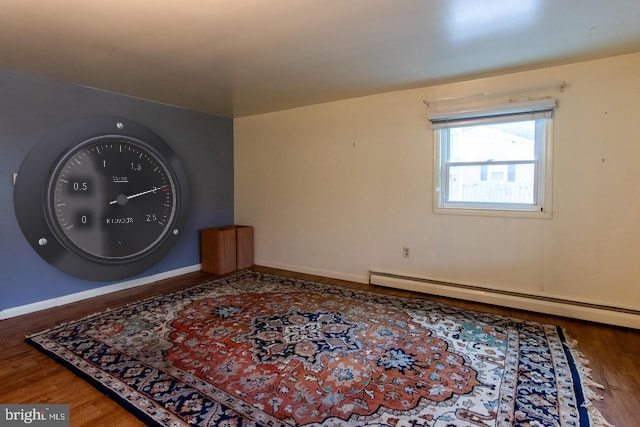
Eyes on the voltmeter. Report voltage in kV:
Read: 2 kV
